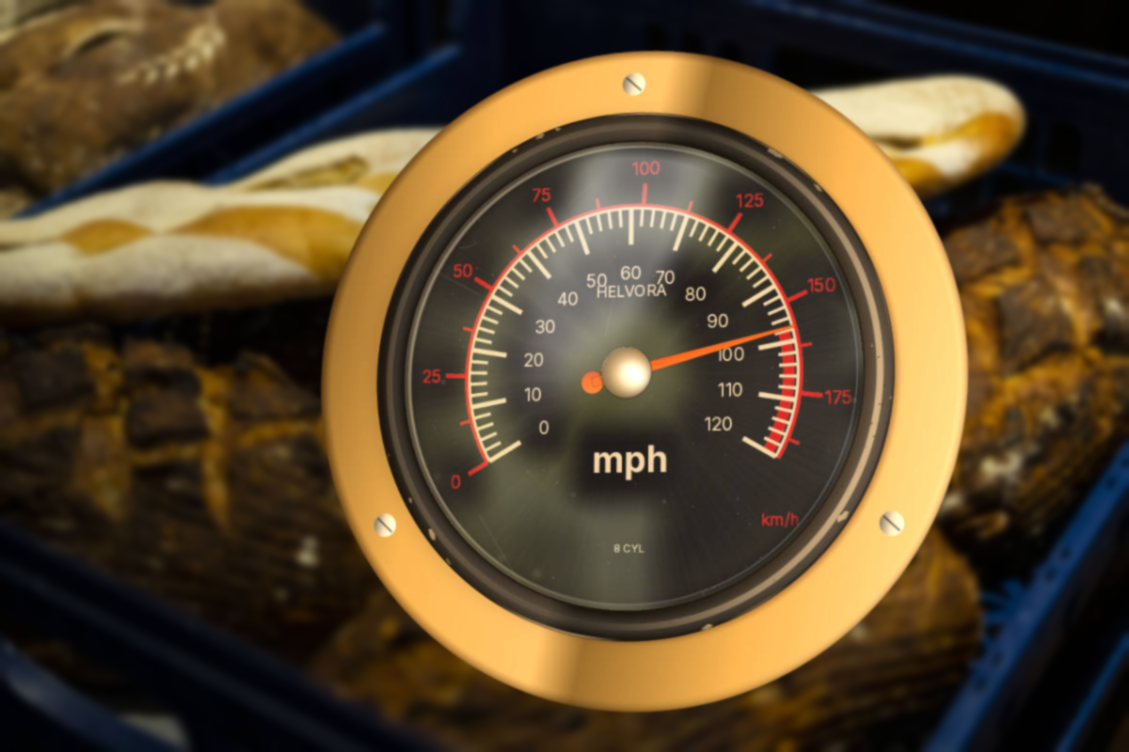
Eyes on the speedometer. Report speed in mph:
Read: 98 mph
